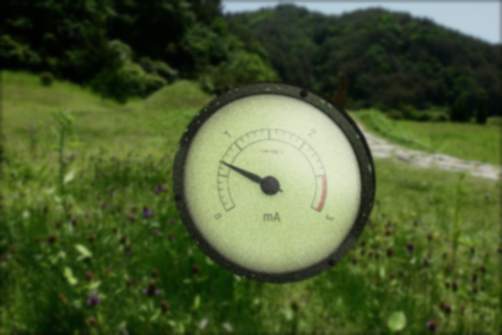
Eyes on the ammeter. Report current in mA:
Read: 0.7 mA
